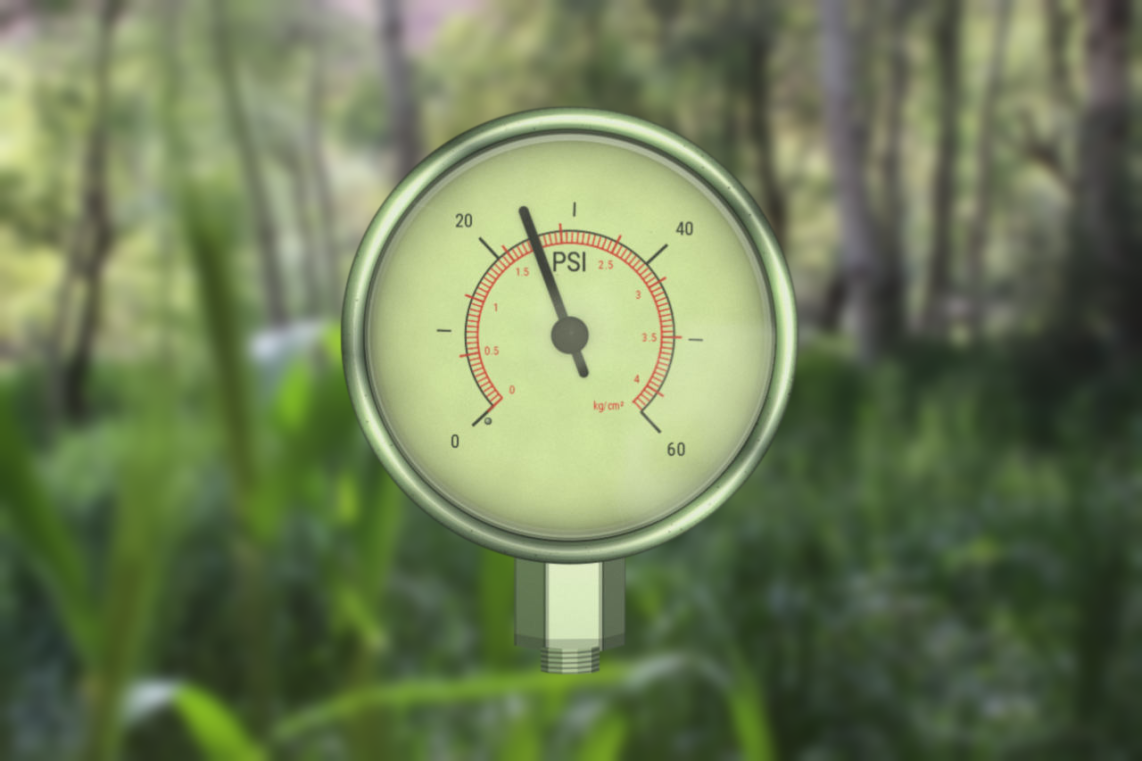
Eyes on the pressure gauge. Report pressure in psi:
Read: 25 psi
